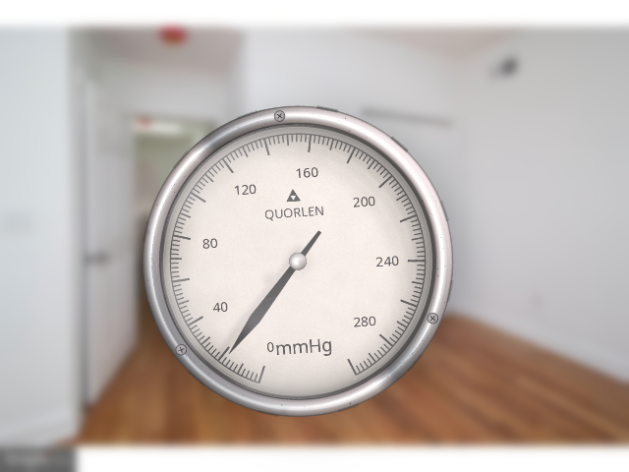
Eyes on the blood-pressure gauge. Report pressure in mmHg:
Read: 18 mmHg
